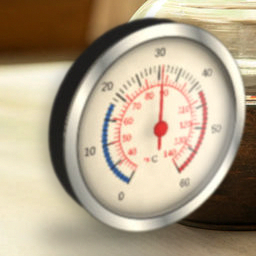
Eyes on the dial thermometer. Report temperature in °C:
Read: 30 °C
